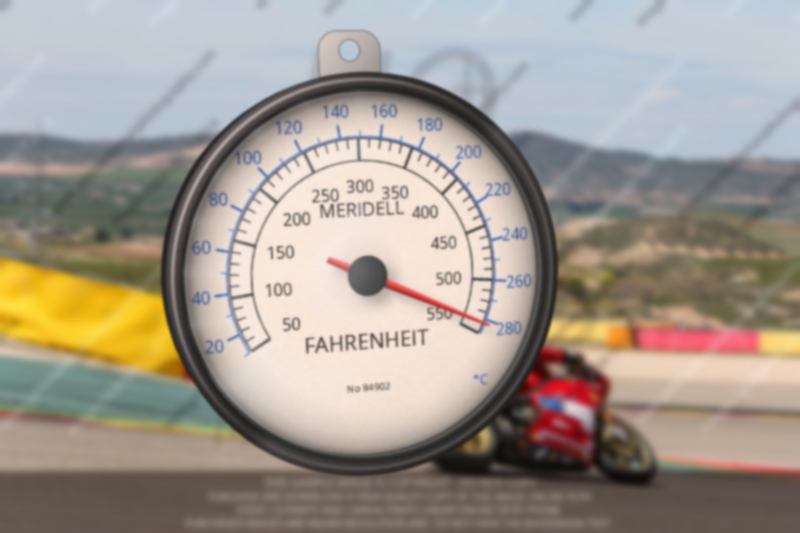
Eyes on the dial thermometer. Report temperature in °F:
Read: 540 °F
